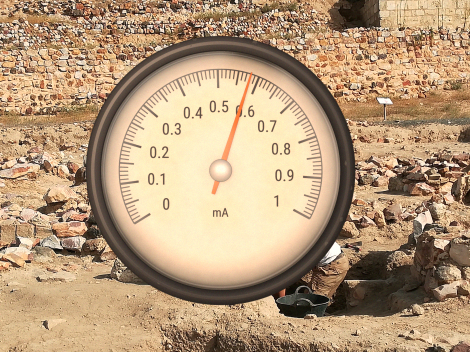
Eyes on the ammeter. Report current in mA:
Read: 0.58 mA
